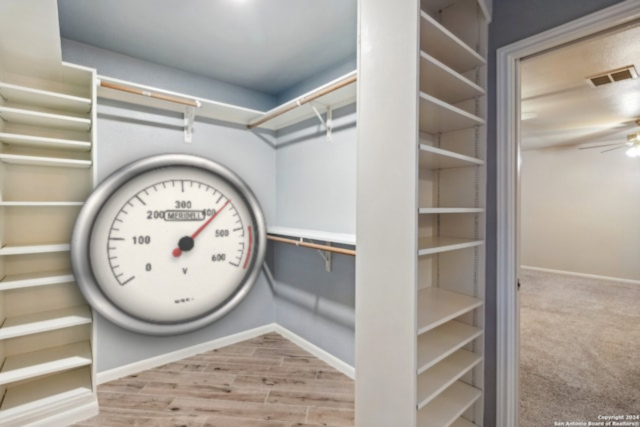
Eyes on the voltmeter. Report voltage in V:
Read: 420 V
